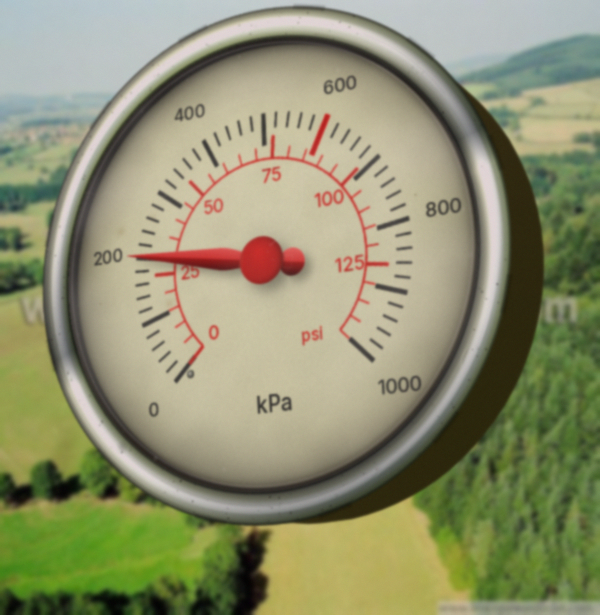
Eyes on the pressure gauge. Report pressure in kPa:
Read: 200 kPa
